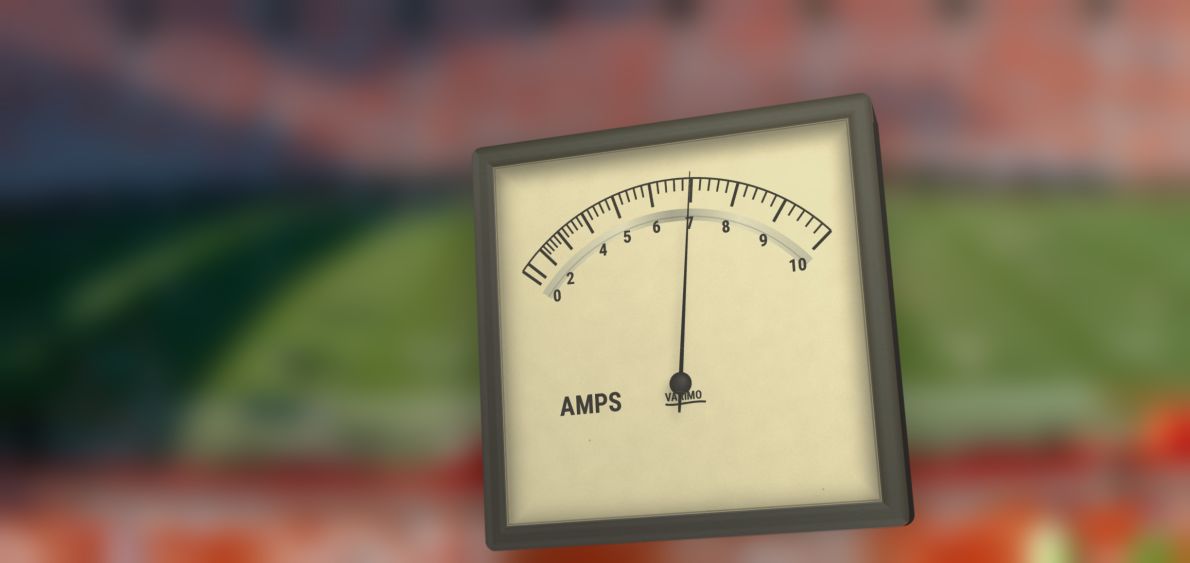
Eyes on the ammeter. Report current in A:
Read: 7 A
